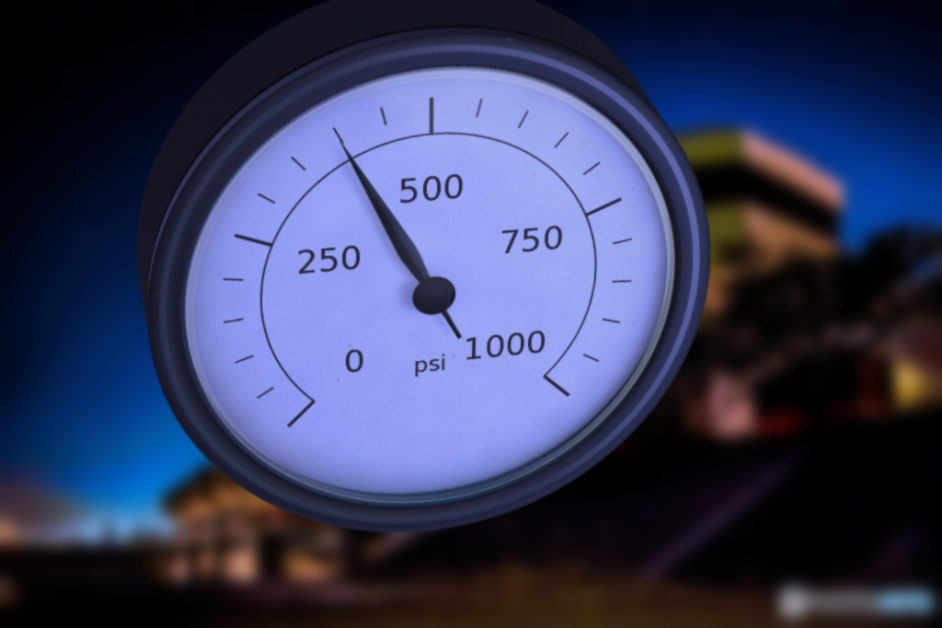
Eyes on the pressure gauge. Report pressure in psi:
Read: 400 psi
